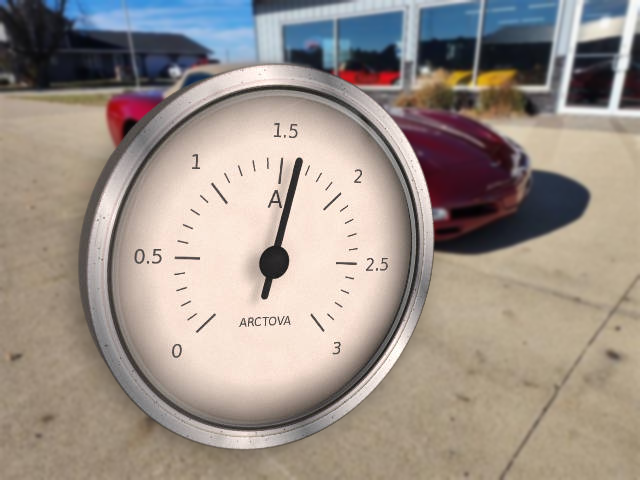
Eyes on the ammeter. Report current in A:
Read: 1.6 A
